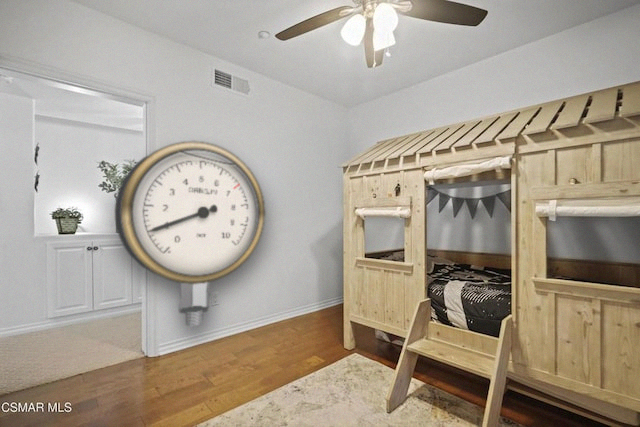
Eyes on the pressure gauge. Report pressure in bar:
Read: 1 bar
